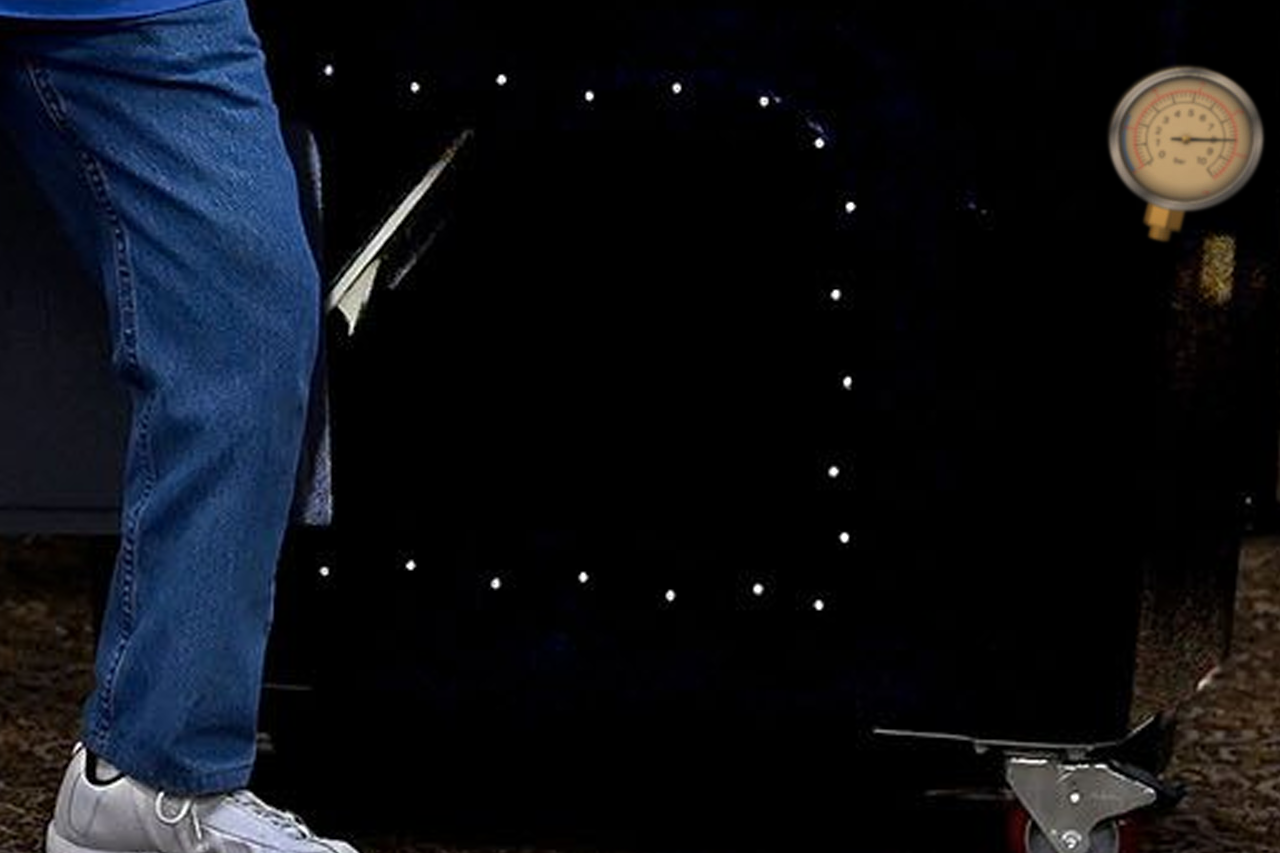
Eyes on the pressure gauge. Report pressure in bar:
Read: 8 bar
